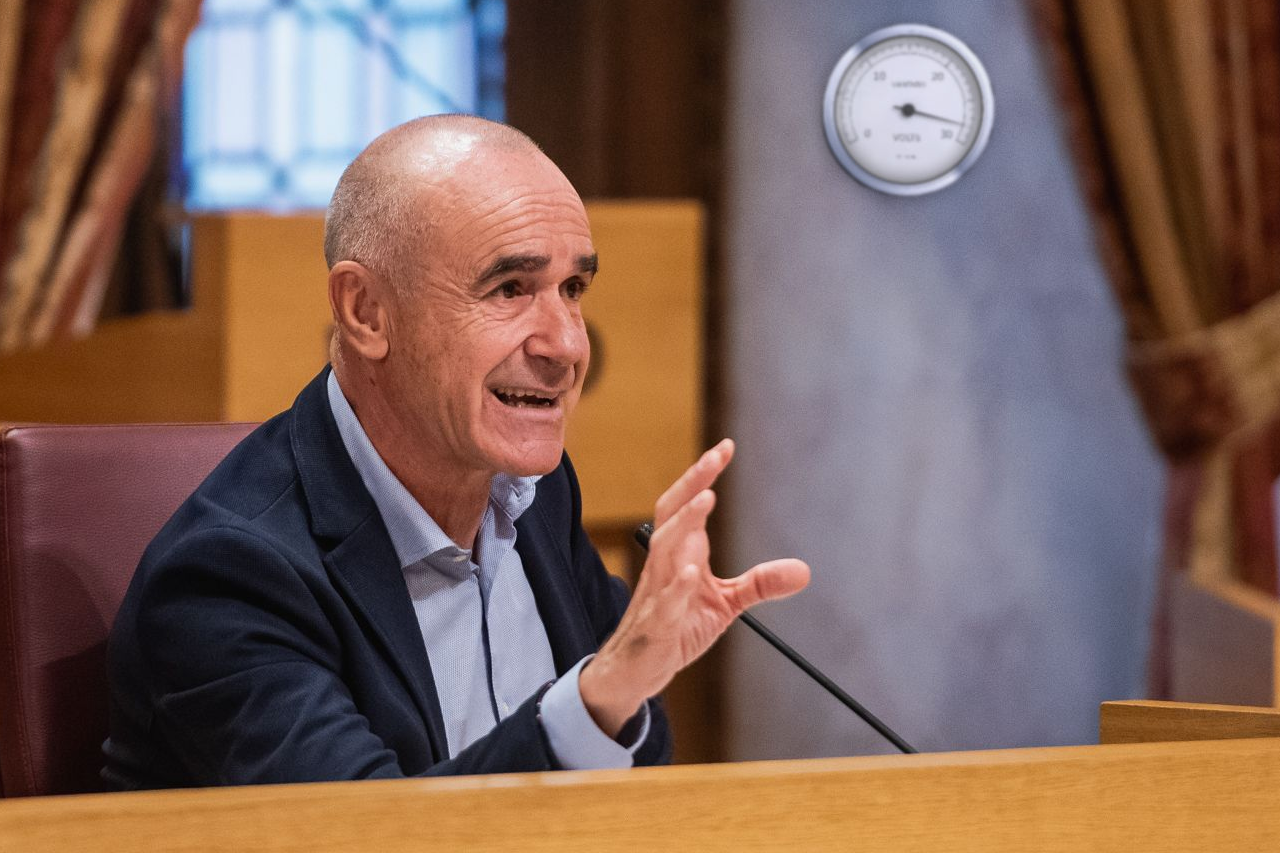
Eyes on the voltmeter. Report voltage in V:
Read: 28 V
